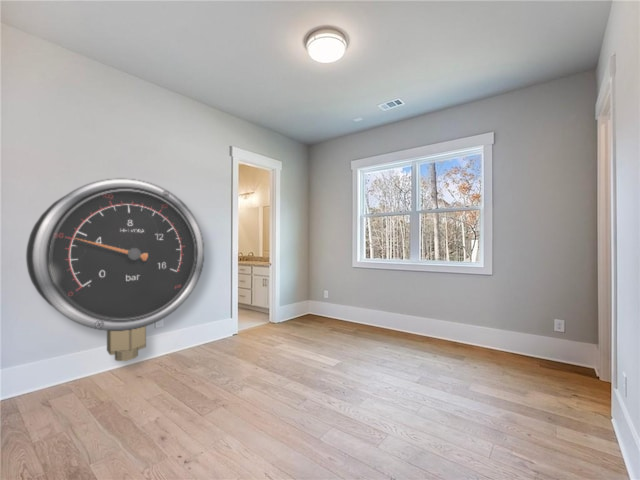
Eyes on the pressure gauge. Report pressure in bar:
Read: 3.5 bar
